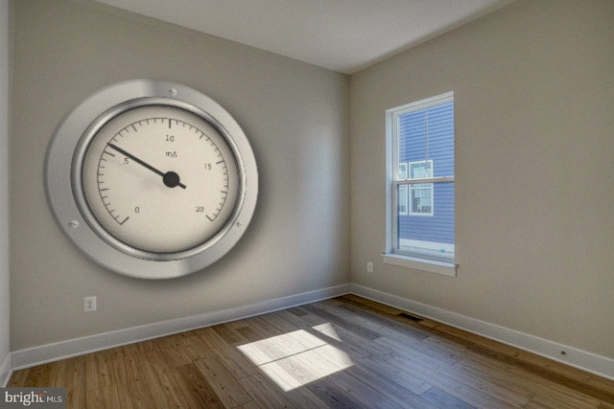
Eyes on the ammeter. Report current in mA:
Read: 5.5 mA
